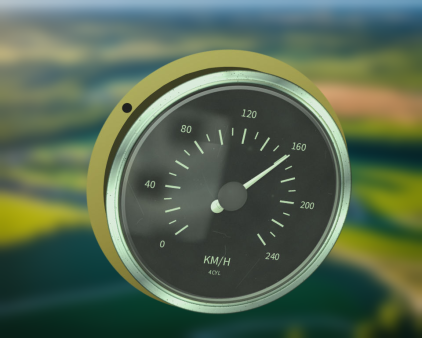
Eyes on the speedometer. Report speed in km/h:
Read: 160 km/h
